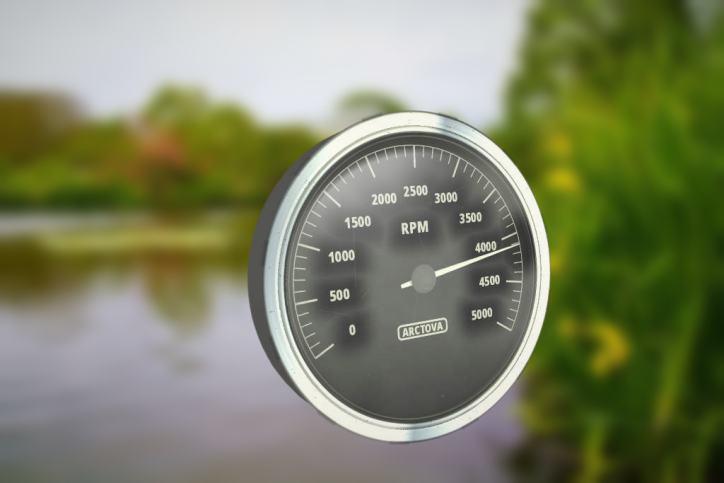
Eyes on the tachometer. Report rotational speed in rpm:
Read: 4100 rpm
